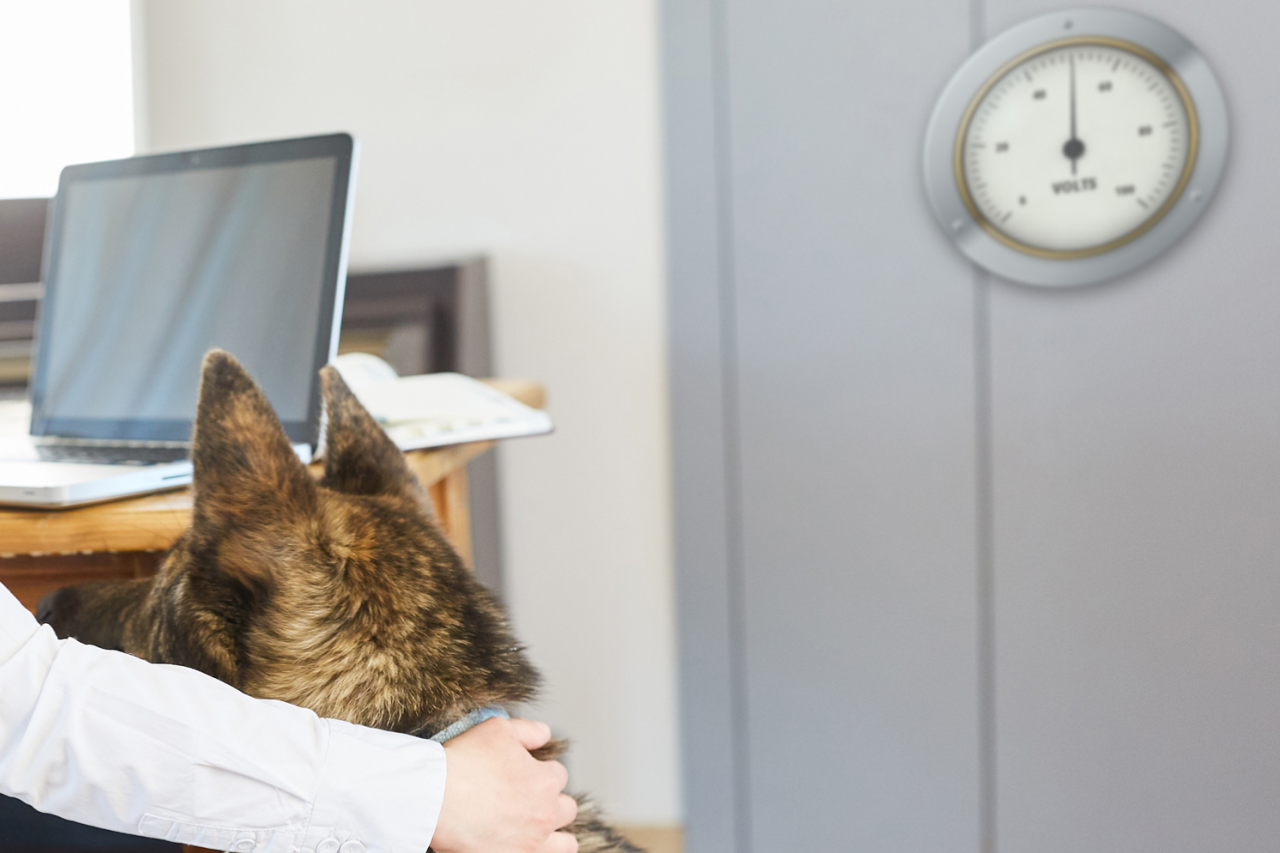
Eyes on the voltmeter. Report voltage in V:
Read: 50 V
